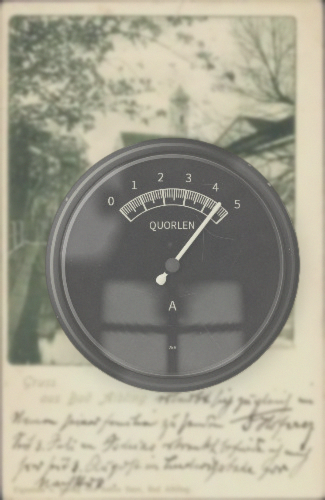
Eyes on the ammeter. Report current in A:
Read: 4.5 A
